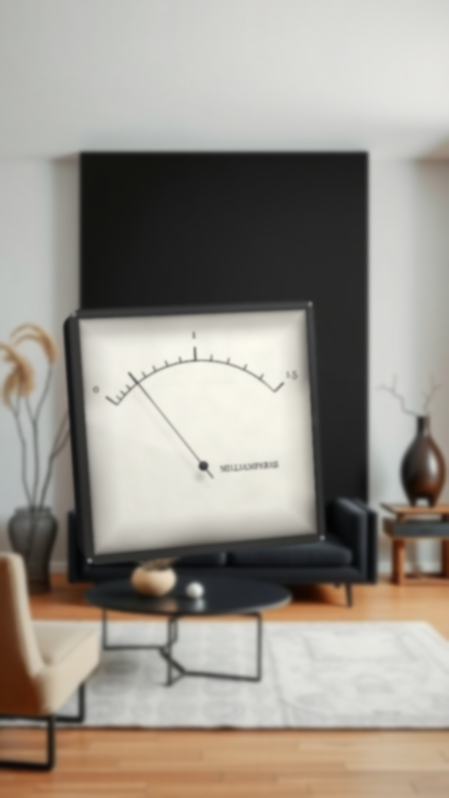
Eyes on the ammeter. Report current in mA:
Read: 0.5 mA
